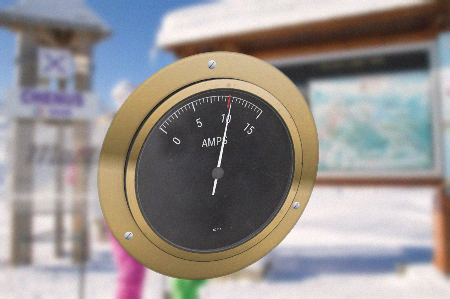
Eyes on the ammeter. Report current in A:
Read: 10 A
